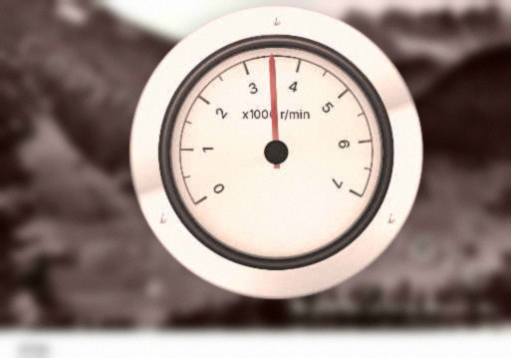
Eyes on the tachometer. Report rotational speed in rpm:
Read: 3500 rpm
